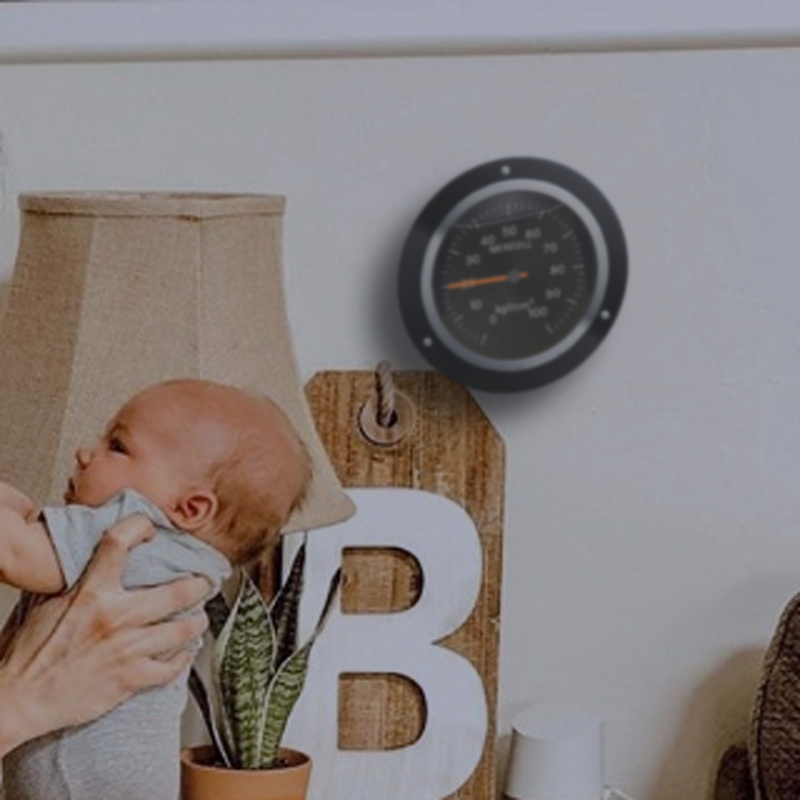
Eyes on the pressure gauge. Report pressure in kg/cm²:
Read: 20 kg/cm²
